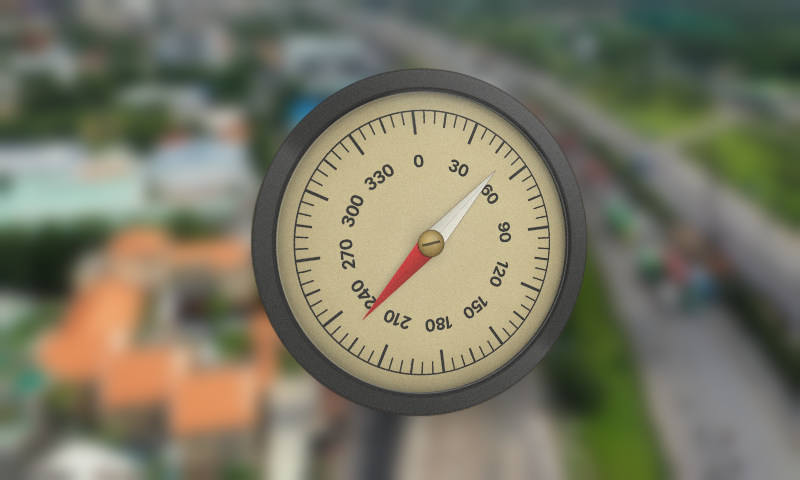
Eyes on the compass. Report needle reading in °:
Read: 230 °
